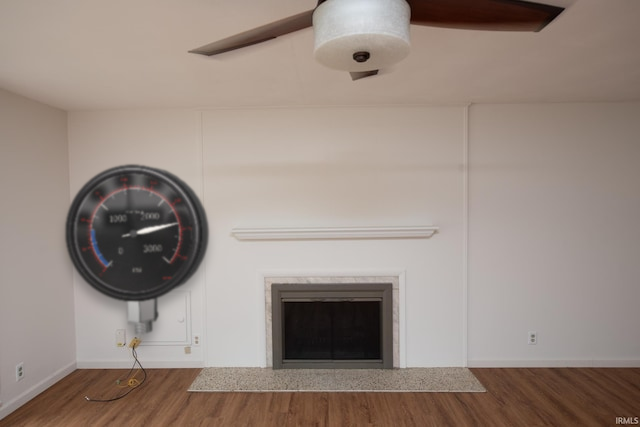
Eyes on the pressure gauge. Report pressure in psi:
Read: 2400 psi
